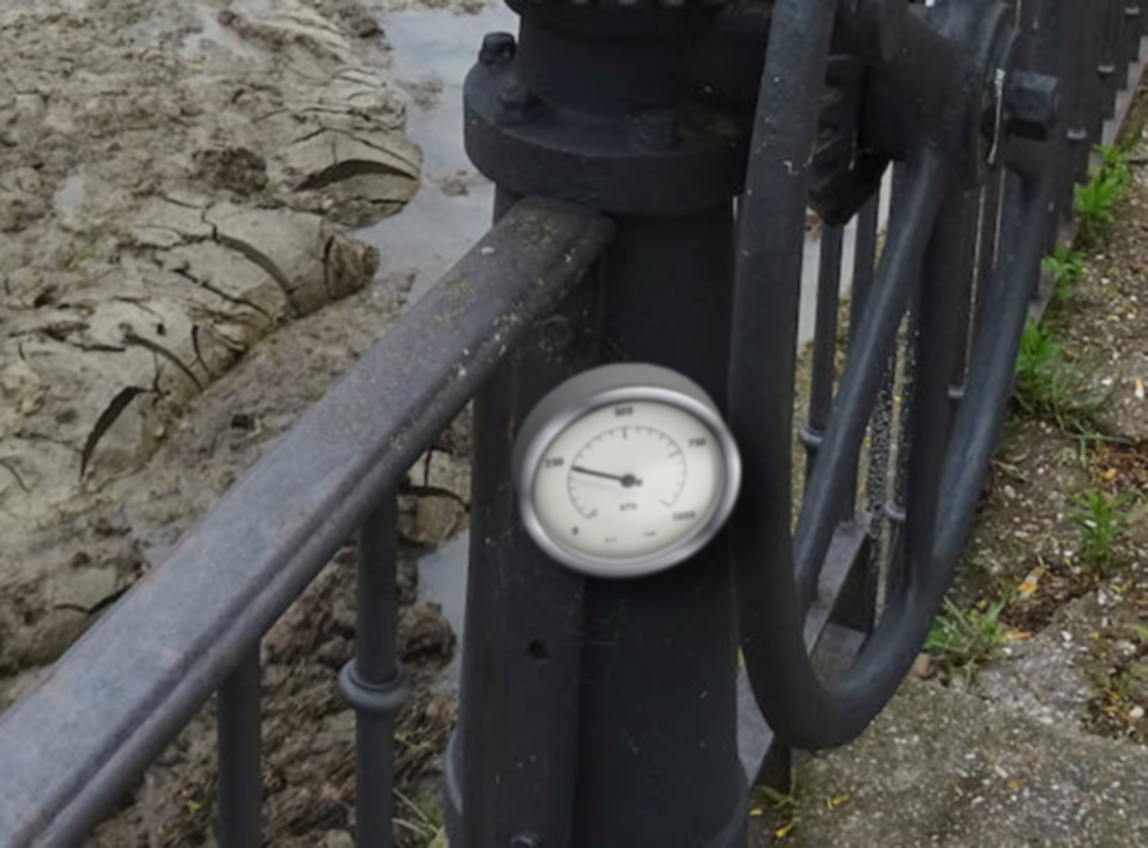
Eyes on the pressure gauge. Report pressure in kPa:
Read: 250 kPa
